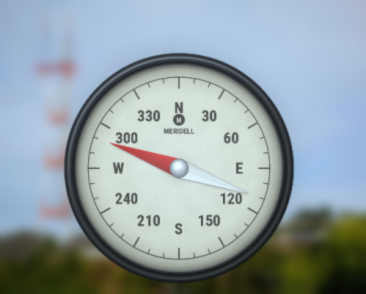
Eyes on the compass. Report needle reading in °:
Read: 290 °
